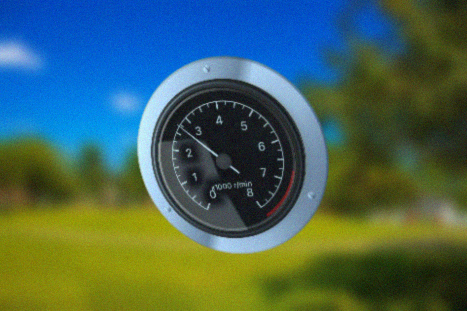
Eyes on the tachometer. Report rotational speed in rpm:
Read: 2750 rpm
